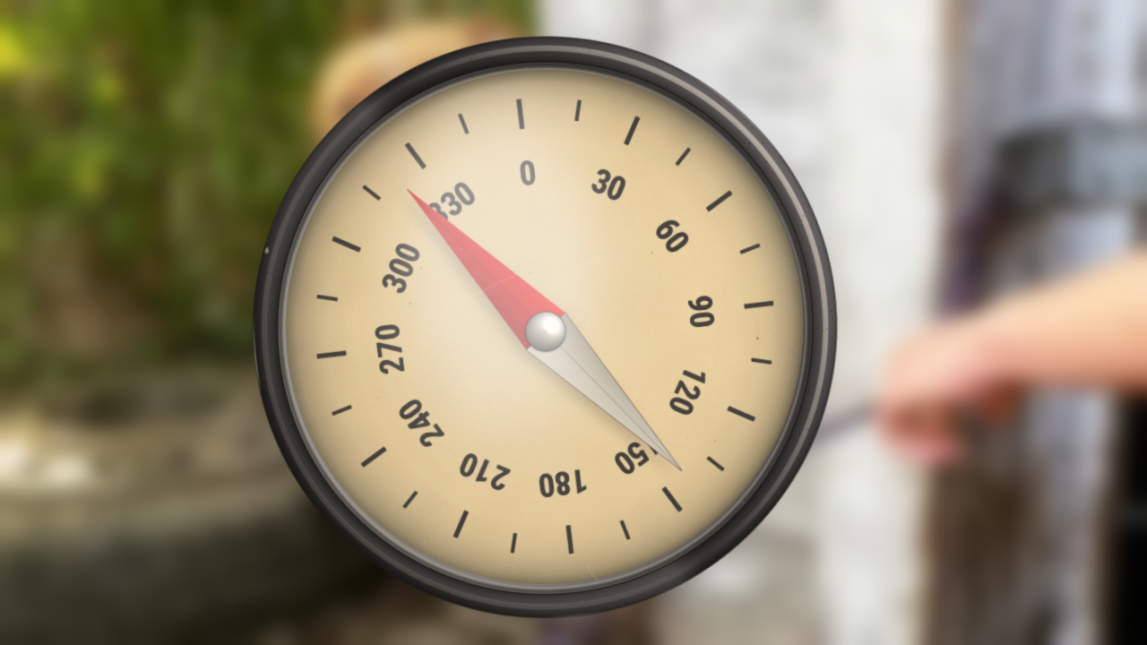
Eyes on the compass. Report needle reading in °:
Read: 322.5 °
